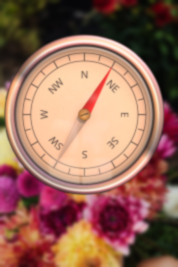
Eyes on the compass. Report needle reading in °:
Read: 30 °
